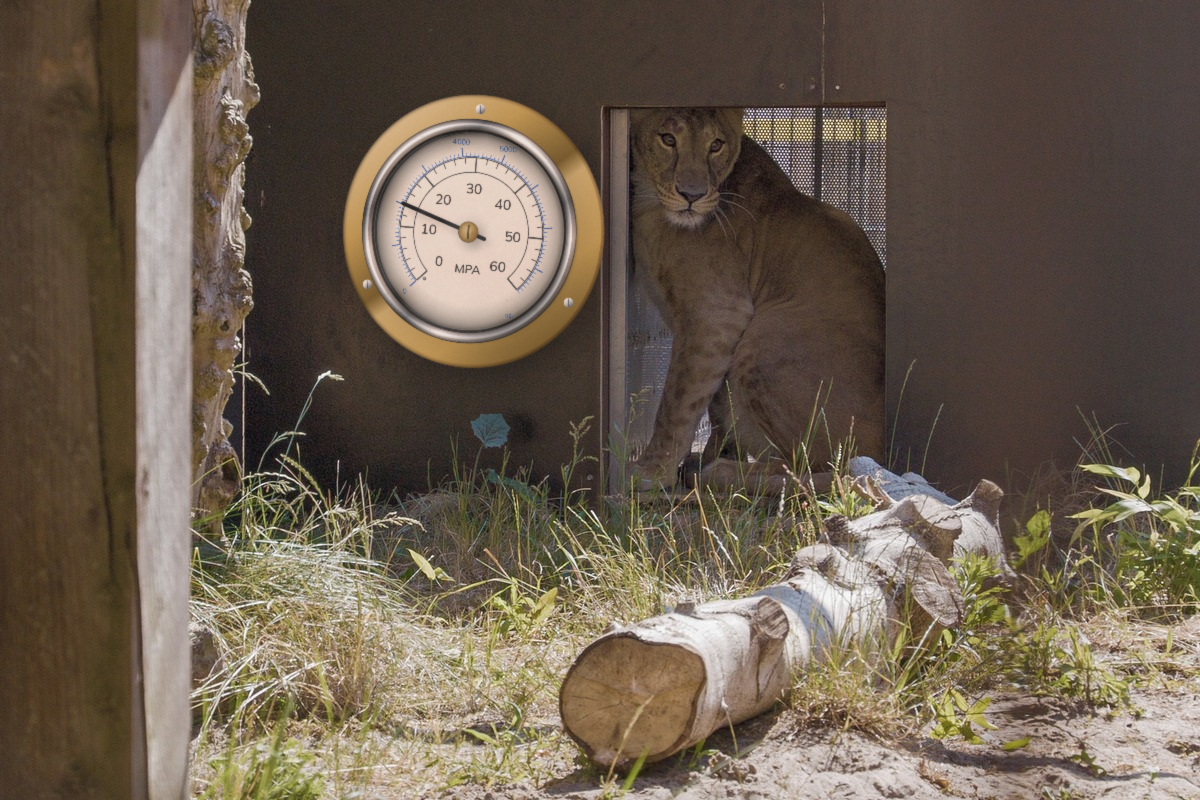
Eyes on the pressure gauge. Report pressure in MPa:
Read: 14 MPa
